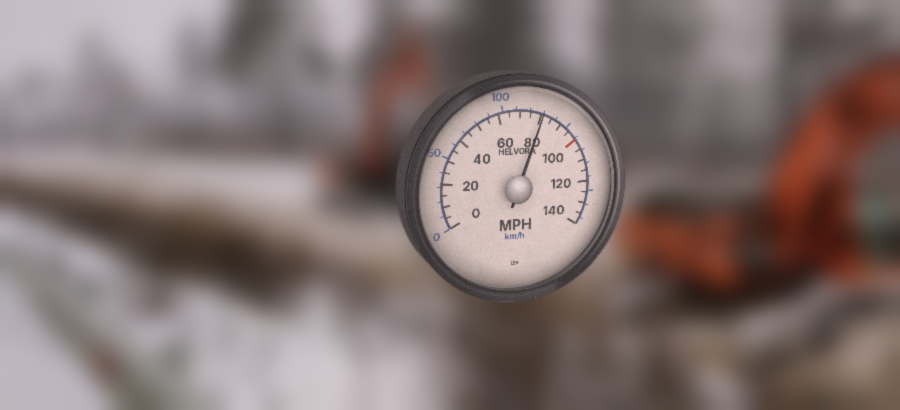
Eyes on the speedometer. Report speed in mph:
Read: 80 mph
